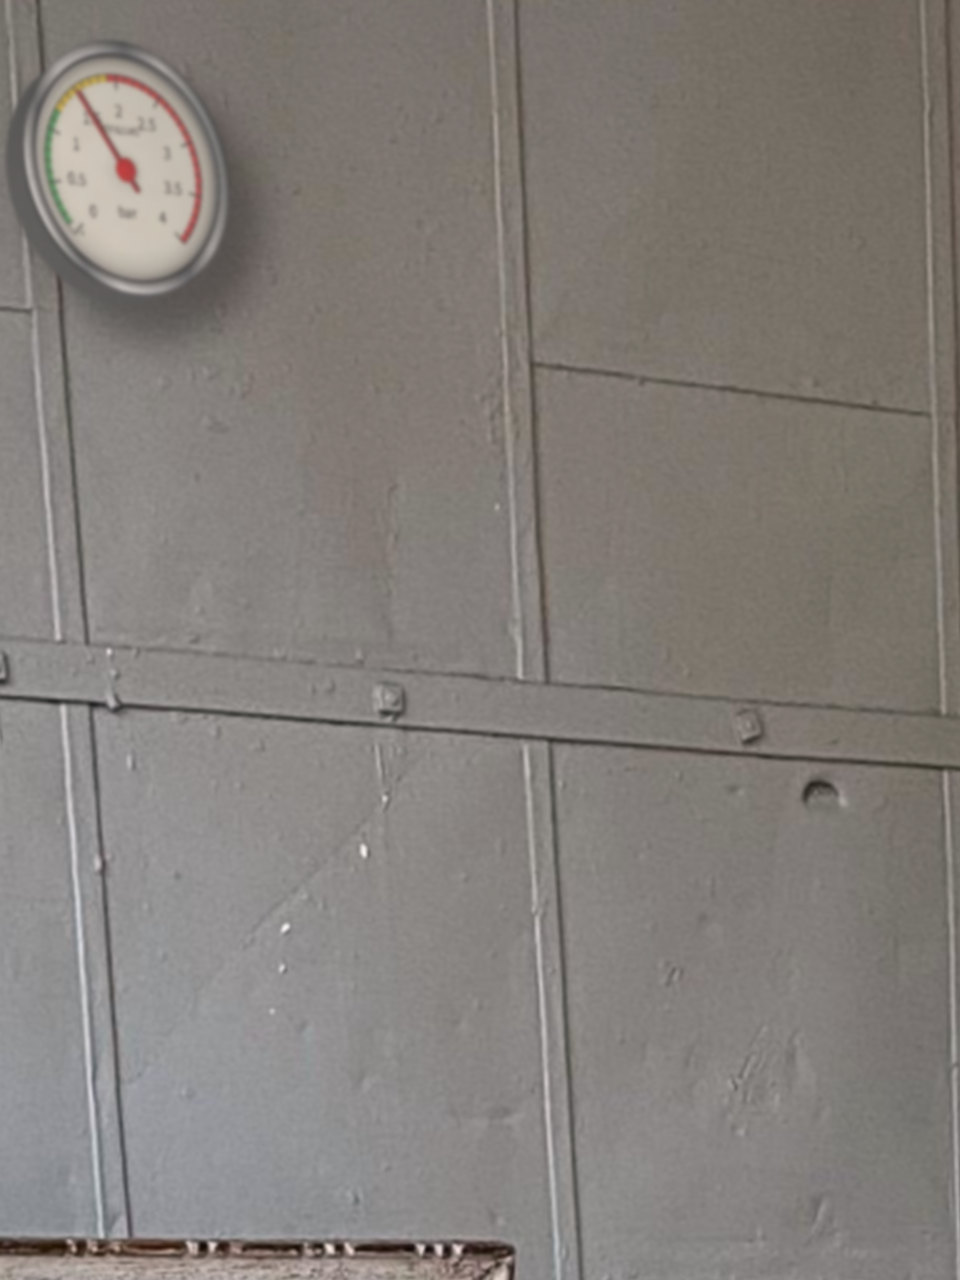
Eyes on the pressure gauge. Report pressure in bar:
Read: 1.5 bar
